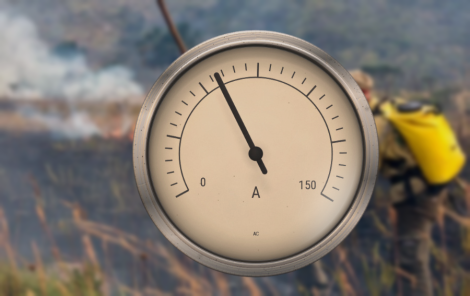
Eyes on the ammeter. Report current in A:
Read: 57.5 A
